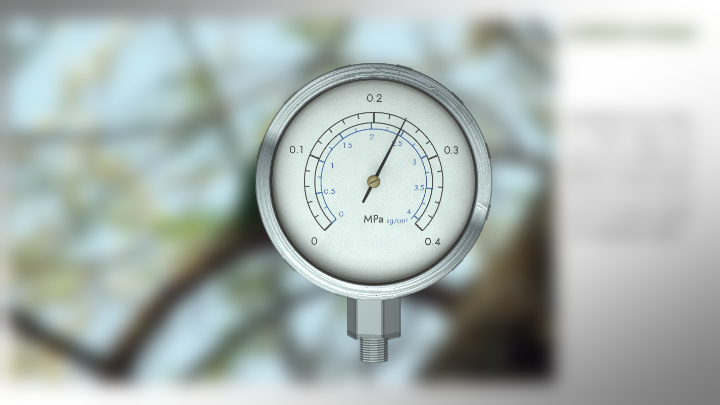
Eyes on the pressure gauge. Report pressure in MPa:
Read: 0.24 MPa
